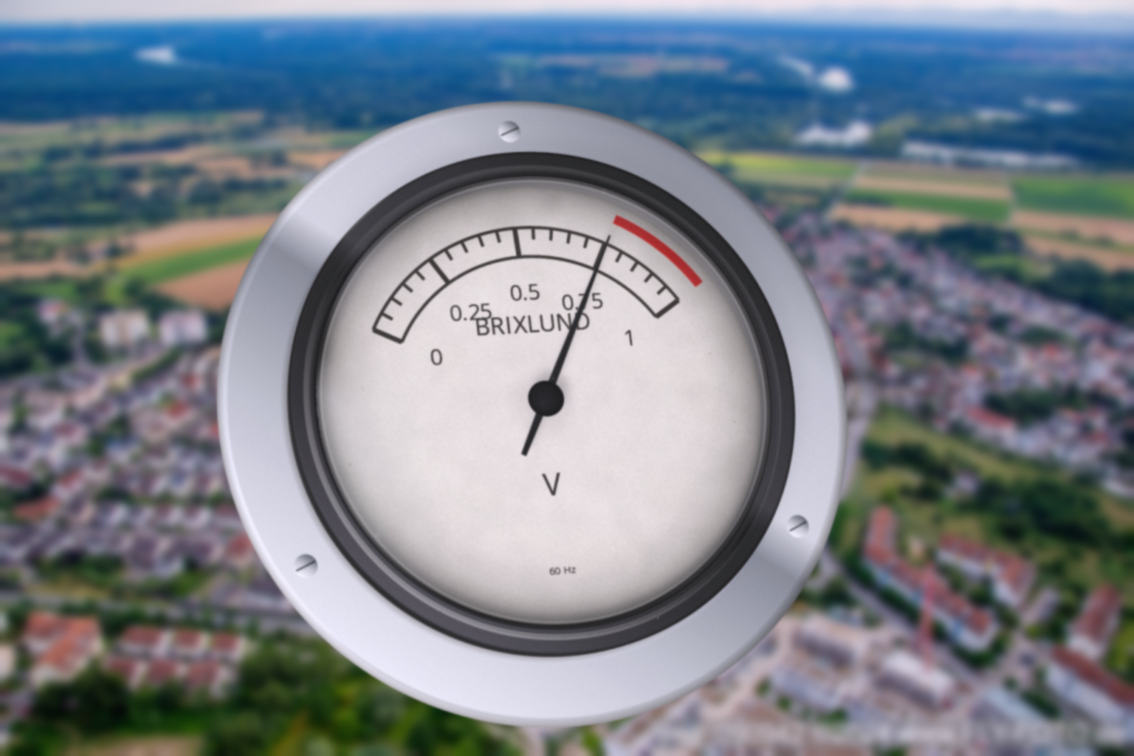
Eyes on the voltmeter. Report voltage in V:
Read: 0.75 V
